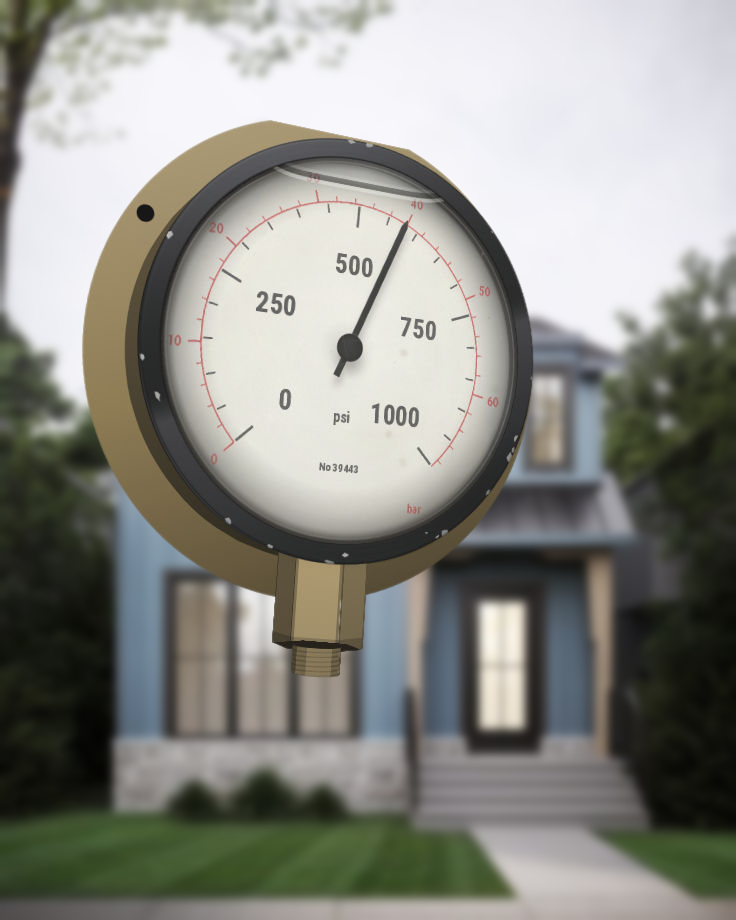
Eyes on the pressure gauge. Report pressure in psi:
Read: 575 psi
